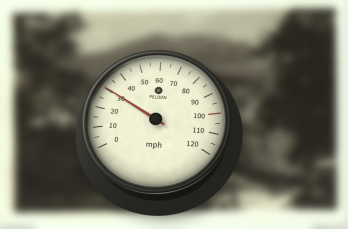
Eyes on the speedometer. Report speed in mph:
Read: 30 mph
